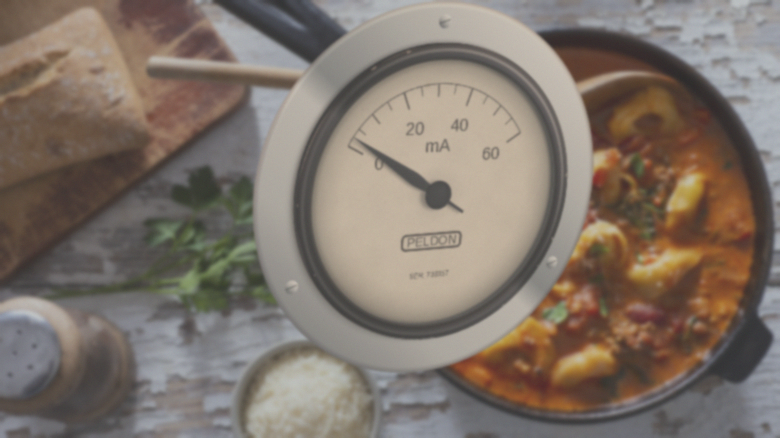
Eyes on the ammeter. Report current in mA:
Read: 2.5 mA
